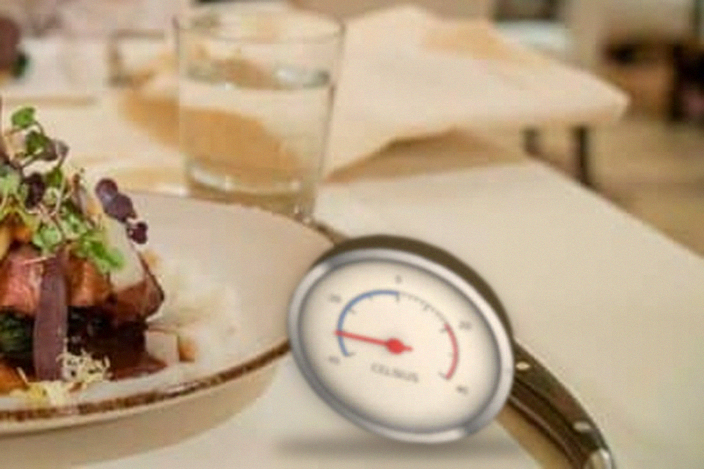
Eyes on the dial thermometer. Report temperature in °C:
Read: -30 °C
